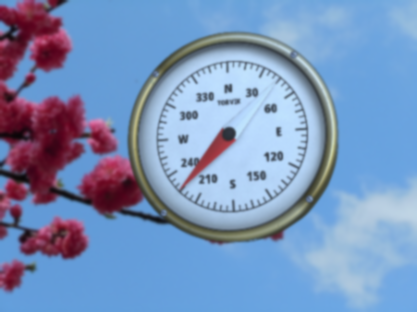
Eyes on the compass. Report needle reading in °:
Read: 225 °
